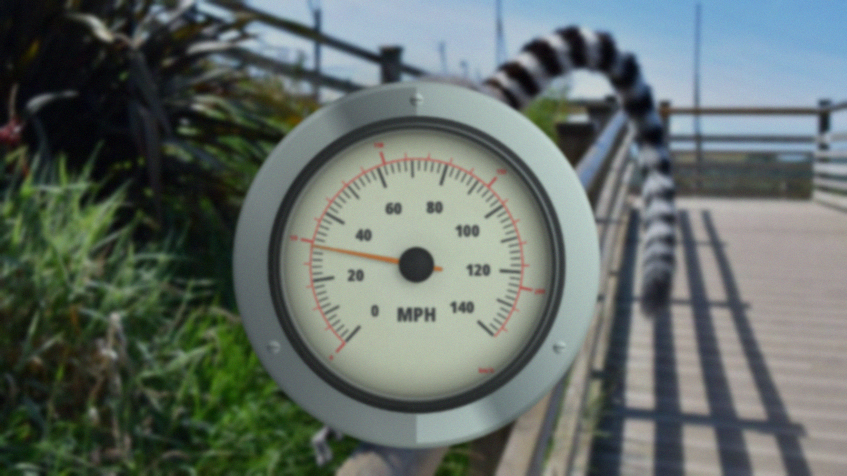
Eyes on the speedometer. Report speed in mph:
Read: 30 mph
